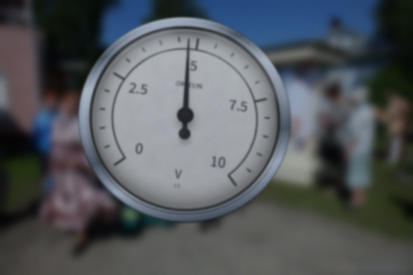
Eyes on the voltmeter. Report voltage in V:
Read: 4.75 V
